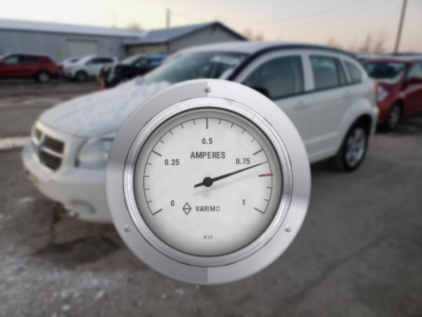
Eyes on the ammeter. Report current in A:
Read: 0.8 A
